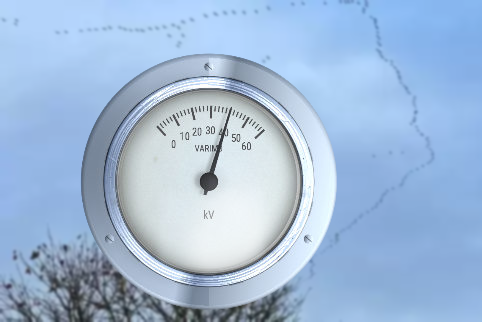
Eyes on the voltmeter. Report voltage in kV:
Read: 40 kV
